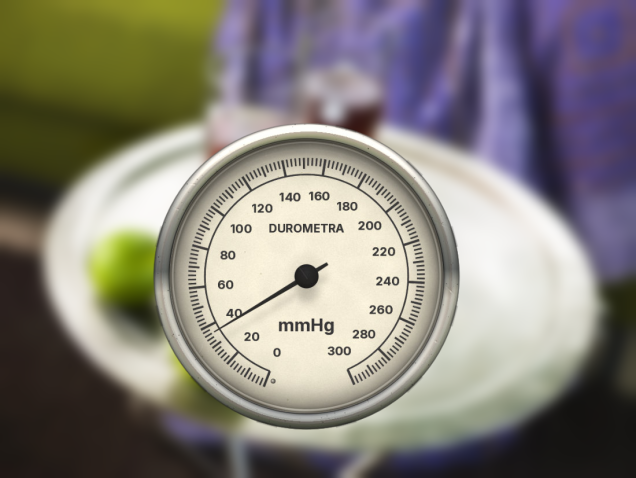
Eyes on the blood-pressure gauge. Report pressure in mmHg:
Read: 36 mmHg
